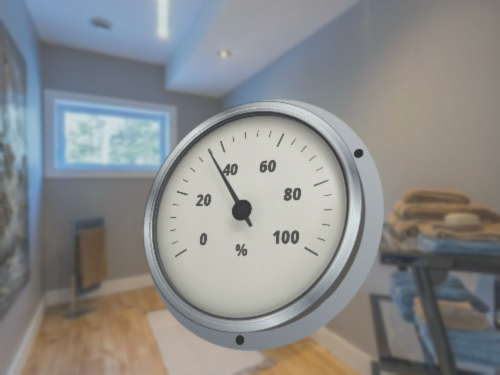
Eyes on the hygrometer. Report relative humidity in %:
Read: 36 %
